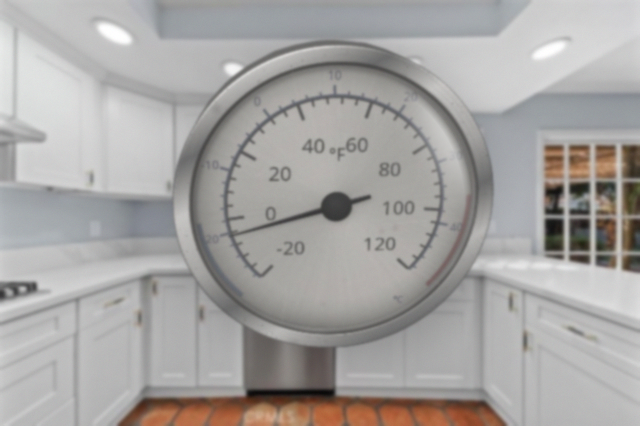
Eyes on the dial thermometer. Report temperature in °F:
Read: -4 °F
